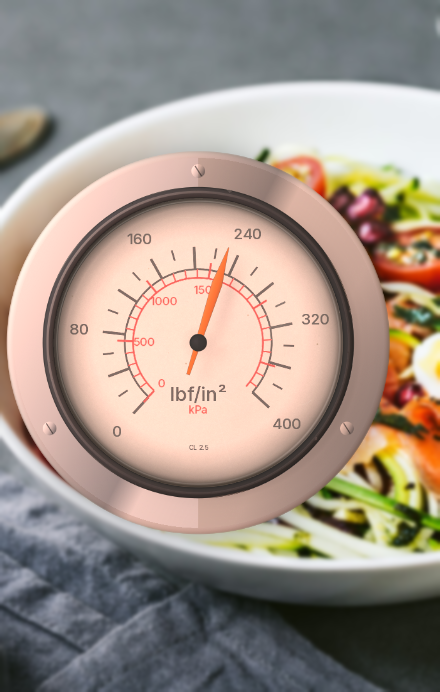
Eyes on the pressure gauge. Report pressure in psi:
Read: 230 psi
